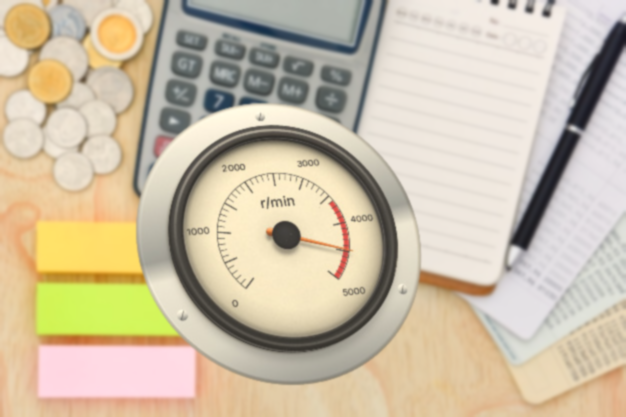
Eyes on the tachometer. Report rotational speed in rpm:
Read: 4500 rpm
